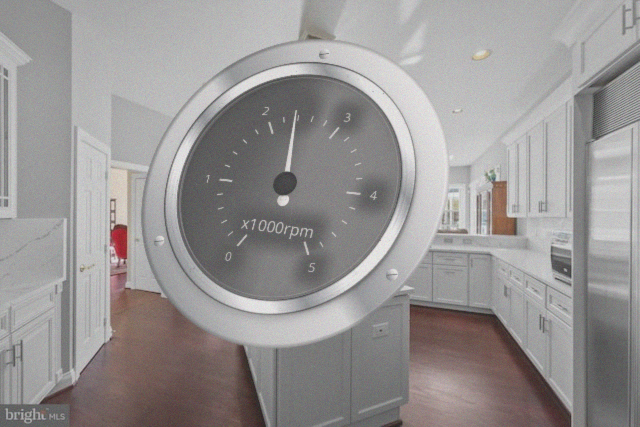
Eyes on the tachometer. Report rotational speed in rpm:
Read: 2400 rpm
